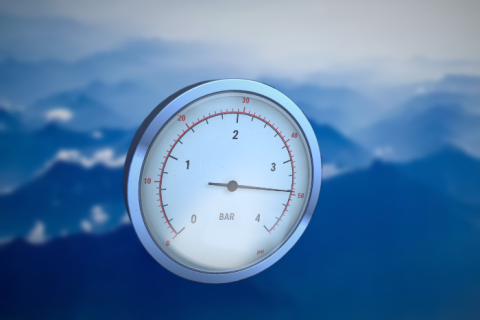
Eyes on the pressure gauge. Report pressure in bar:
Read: 3.4 bar
